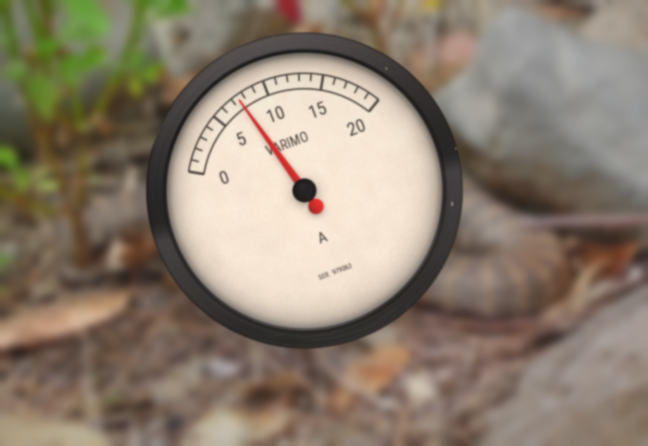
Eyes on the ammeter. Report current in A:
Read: 7.5 A
